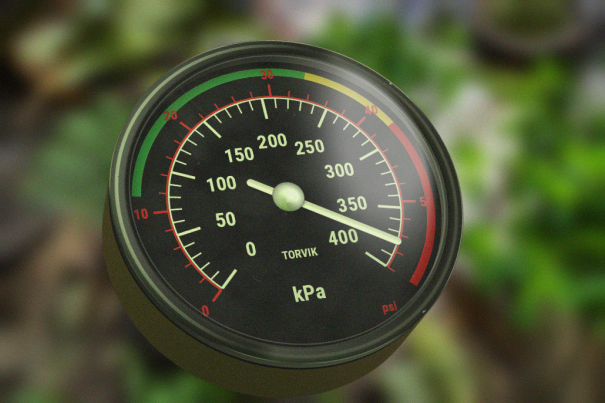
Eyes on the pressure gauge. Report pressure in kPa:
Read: 380 kPa
